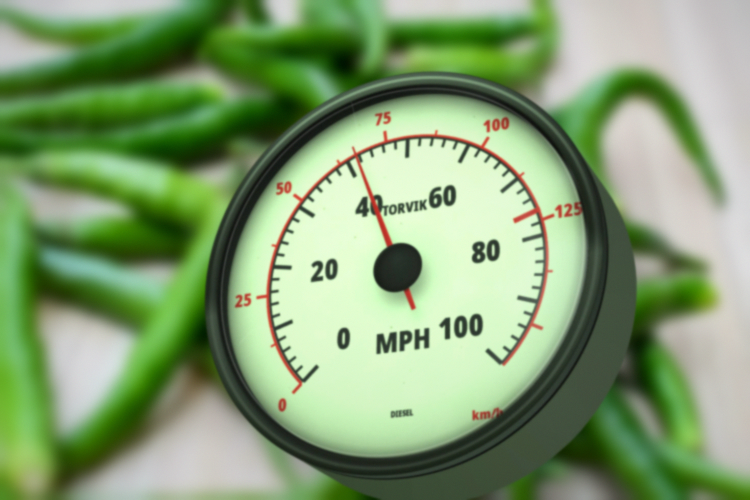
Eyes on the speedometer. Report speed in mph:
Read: 42 mph
